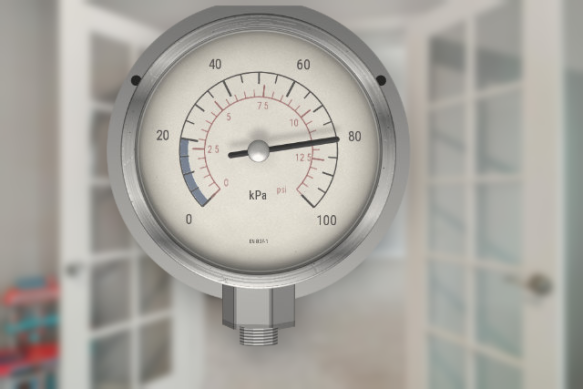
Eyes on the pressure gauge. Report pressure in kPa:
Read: 80 kPa
